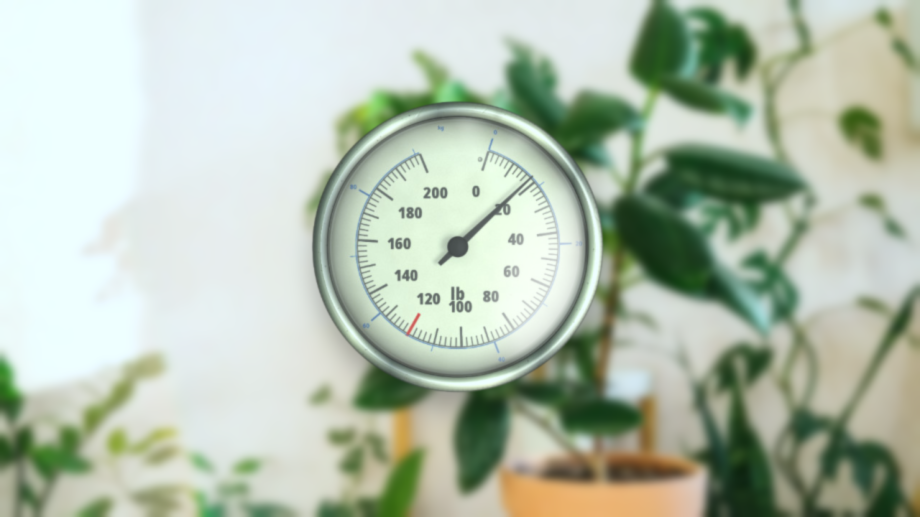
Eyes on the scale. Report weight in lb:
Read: 18 lb
